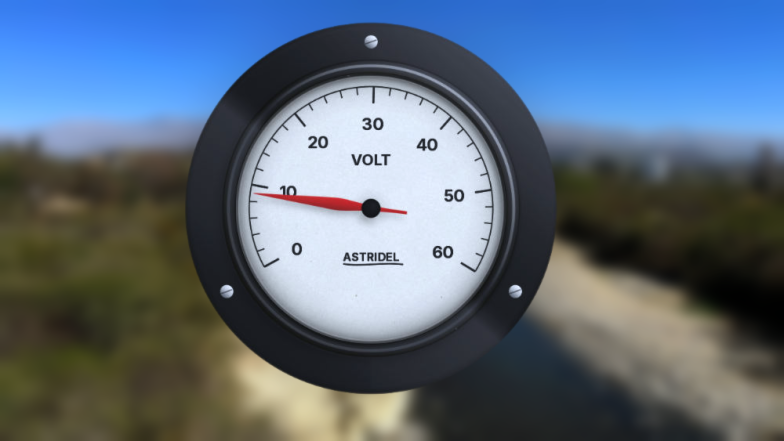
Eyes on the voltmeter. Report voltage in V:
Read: 9 V
